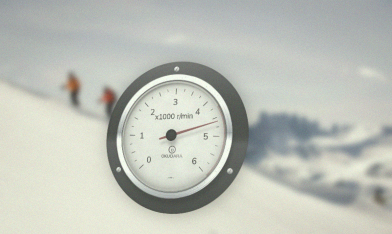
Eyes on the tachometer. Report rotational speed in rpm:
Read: 4625 rpm
